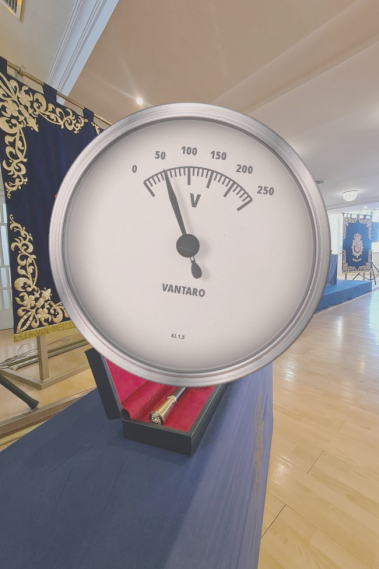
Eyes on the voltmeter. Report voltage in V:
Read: 50 V
